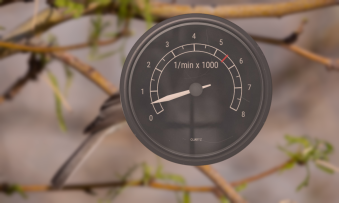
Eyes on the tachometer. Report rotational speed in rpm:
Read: 500 rpm
